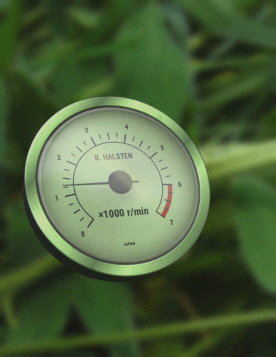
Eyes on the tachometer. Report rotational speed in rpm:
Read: 1250 rpm
